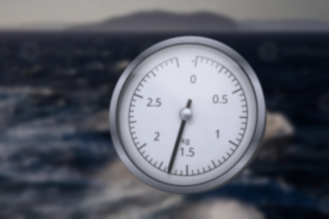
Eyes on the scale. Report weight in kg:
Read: 1.65 kg
